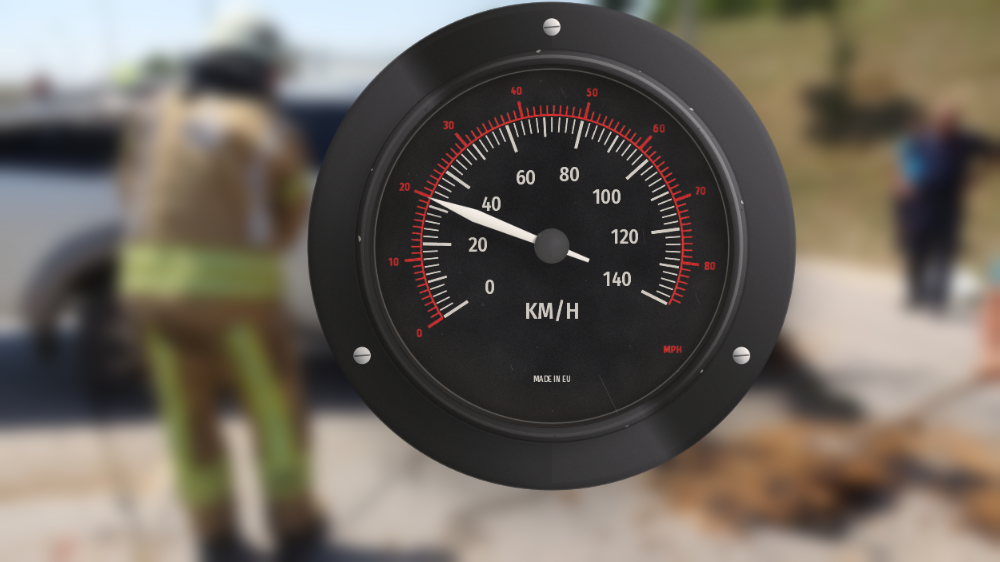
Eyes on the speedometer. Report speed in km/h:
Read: 32 km/h
